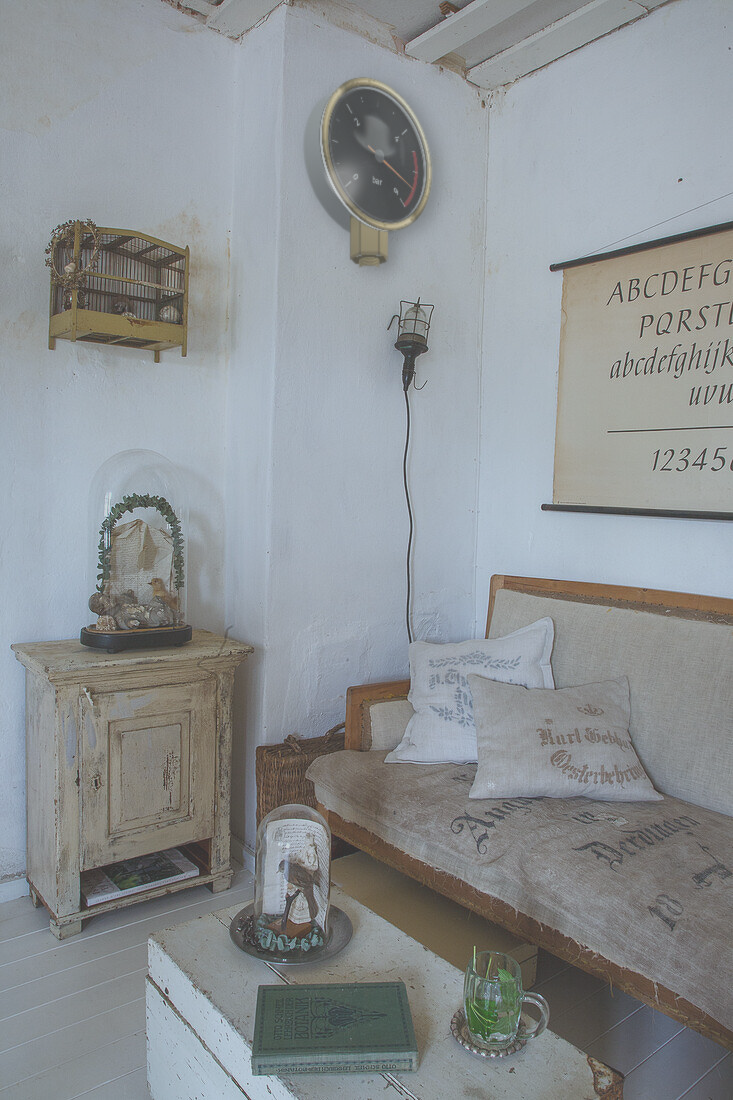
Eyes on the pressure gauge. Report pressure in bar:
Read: 5.5 bar
